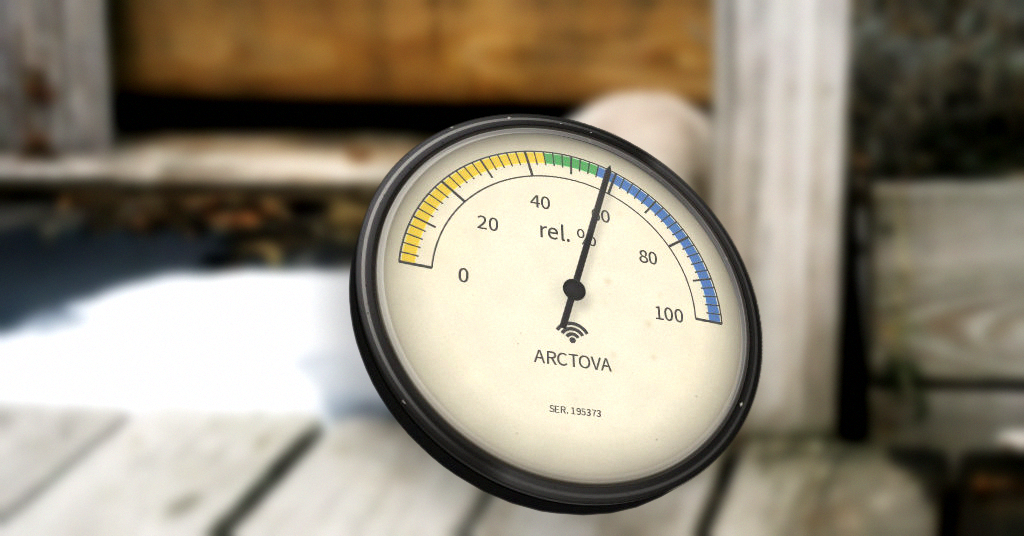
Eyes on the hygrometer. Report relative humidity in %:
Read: 58 %
